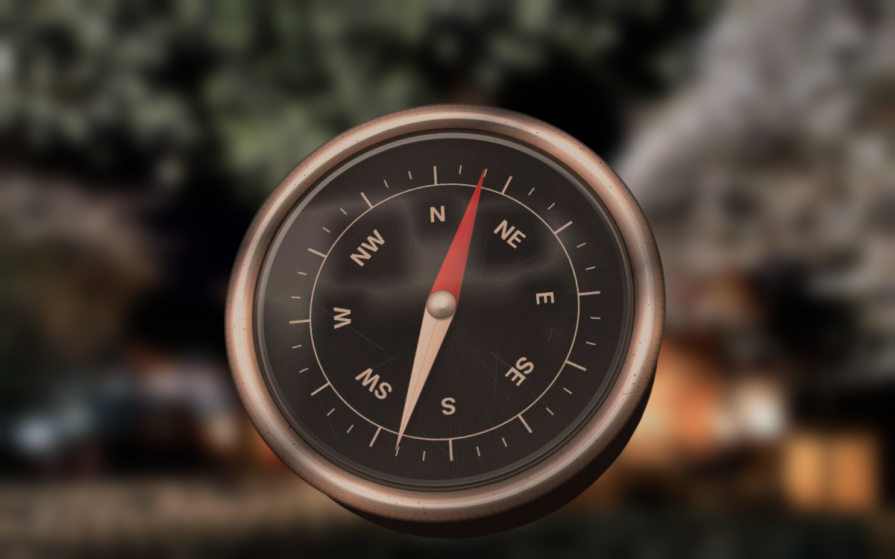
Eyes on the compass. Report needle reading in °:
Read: 20 °
